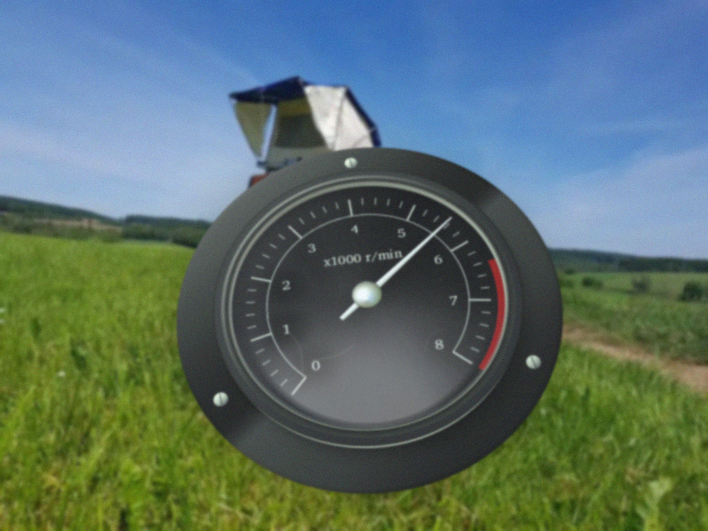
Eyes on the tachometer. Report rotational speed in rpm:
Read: 5600 rpm
